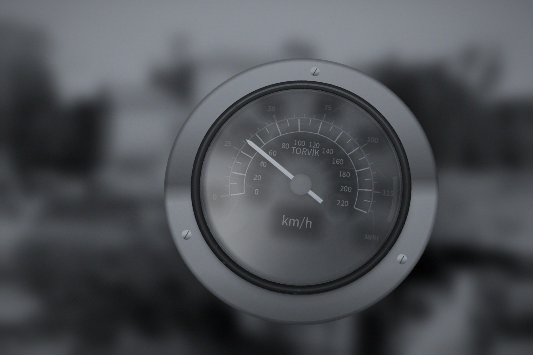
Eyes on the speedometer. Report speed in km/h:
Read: 50 km/h
